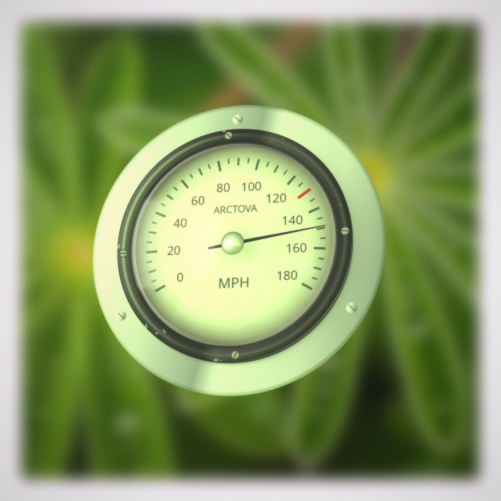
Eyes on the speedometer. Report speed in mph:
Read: 150 mph
